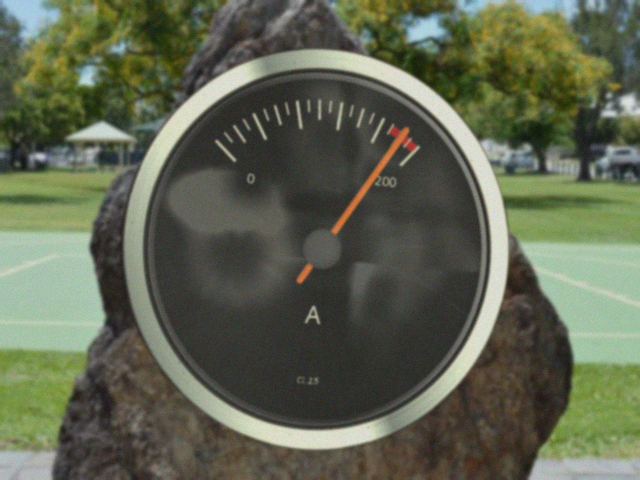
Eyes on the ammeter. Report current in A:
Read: 180 A
